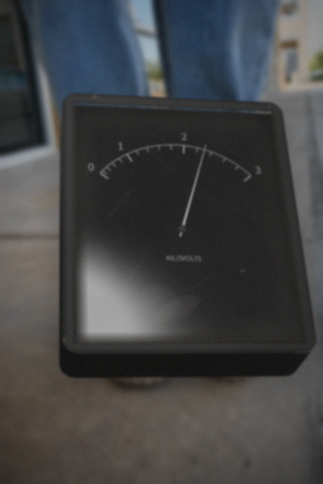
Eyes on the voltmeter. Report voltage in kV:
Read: 2.3 kV
